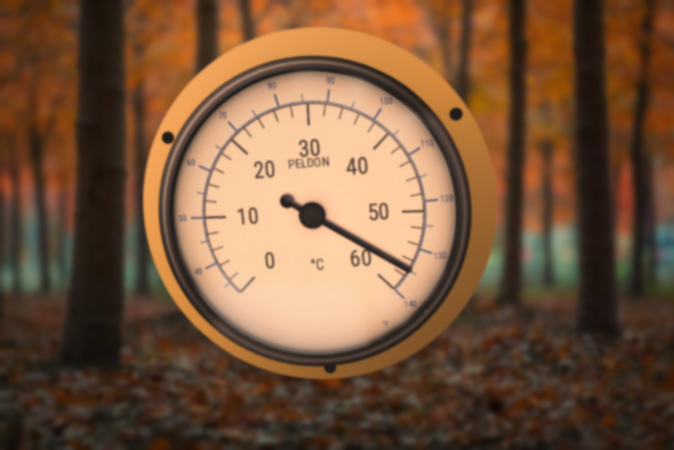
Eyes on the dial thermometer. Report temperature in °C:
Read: 57 °C
